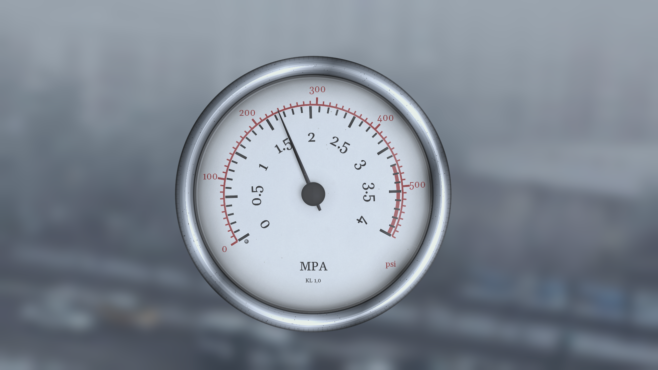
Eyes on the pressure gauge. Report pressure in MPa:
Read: 1.65 MPa
